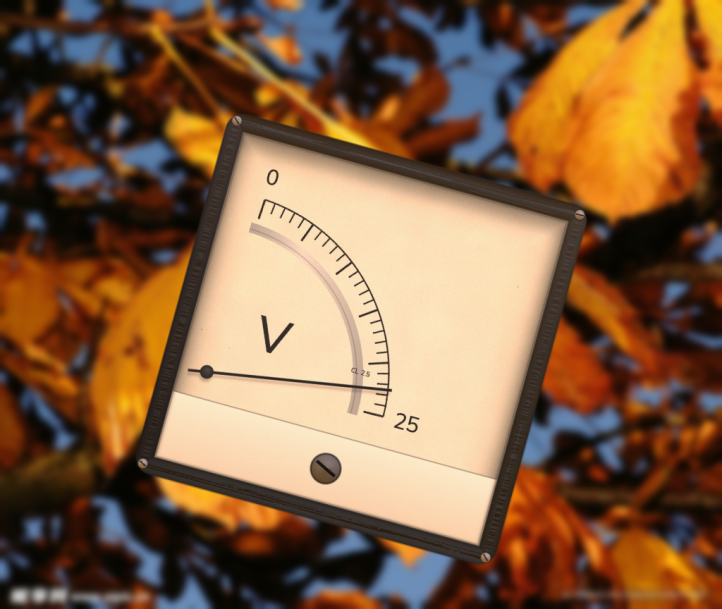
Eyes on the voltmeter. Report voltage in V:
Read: 22.5 V
